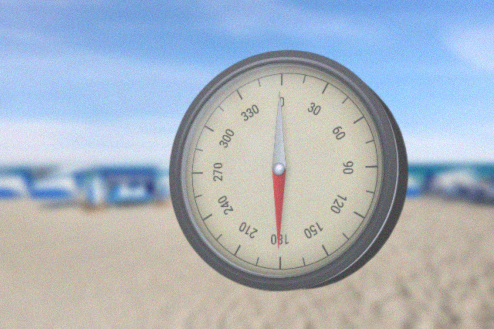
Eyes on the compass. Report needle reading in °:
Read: 180 °
